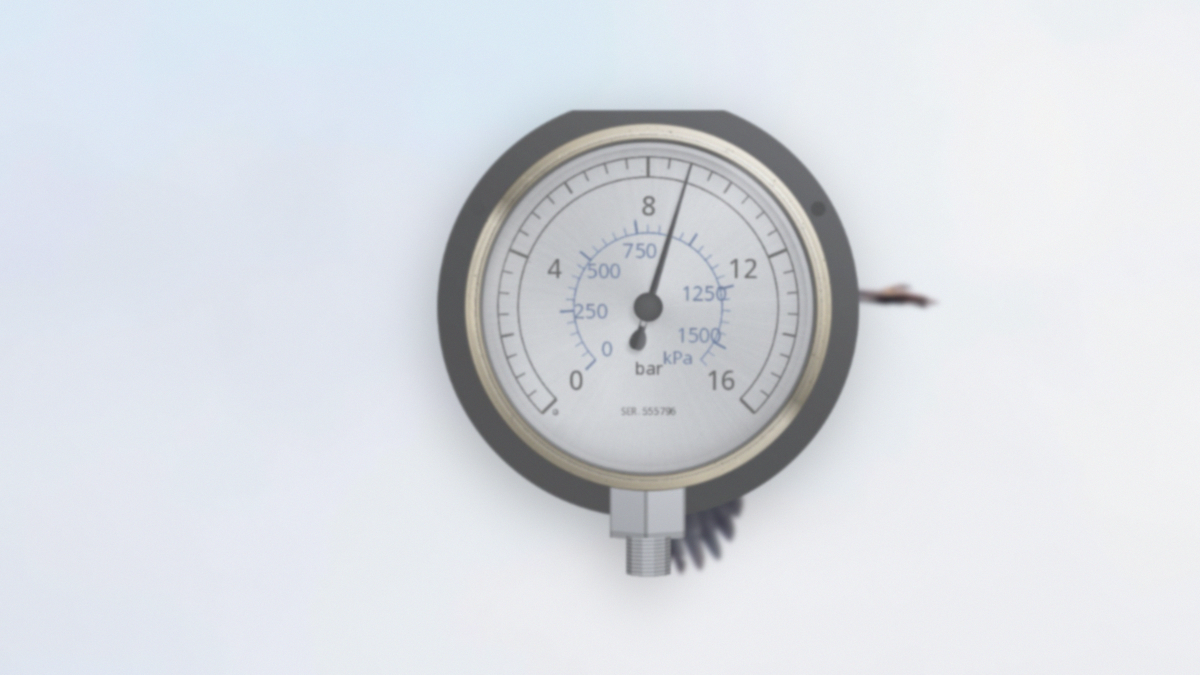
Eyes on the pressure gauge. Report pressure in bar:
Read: 9 bar
